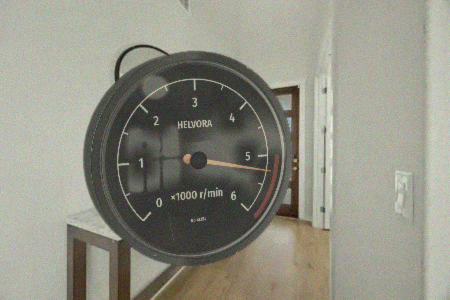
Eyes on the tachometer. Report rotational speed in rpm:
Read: 5250 rpm
